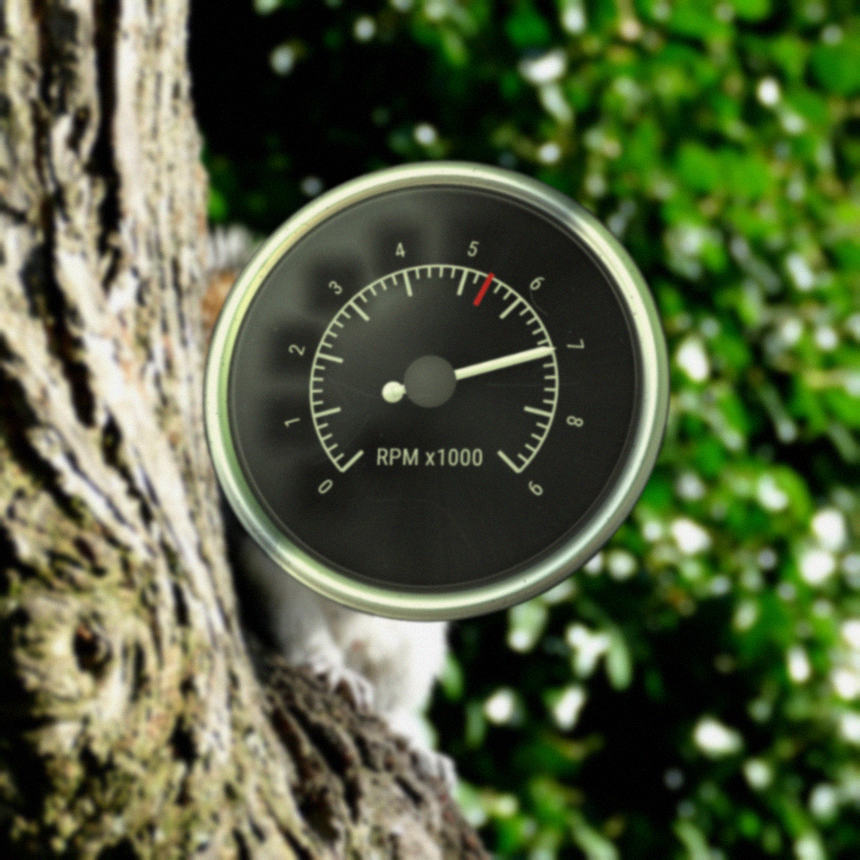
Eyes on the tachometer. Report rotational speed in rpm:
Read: 7000 rpm
